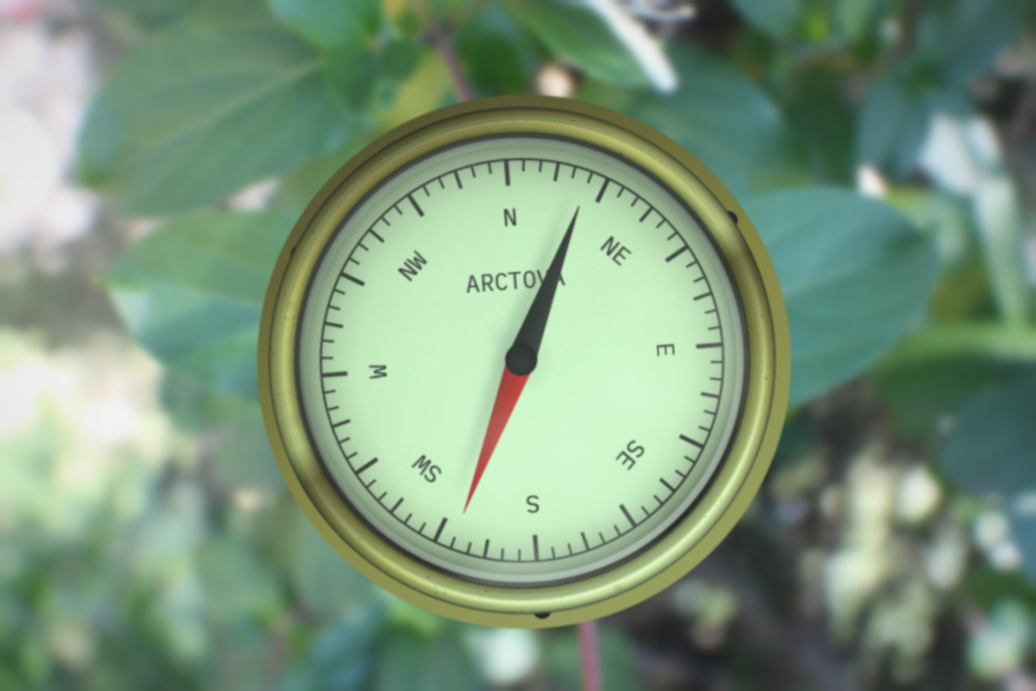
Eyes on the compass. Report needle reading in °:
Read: 205 °
